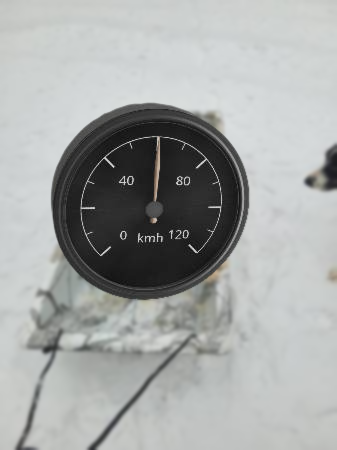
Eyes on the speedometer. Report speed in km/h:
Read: 60 km/h
